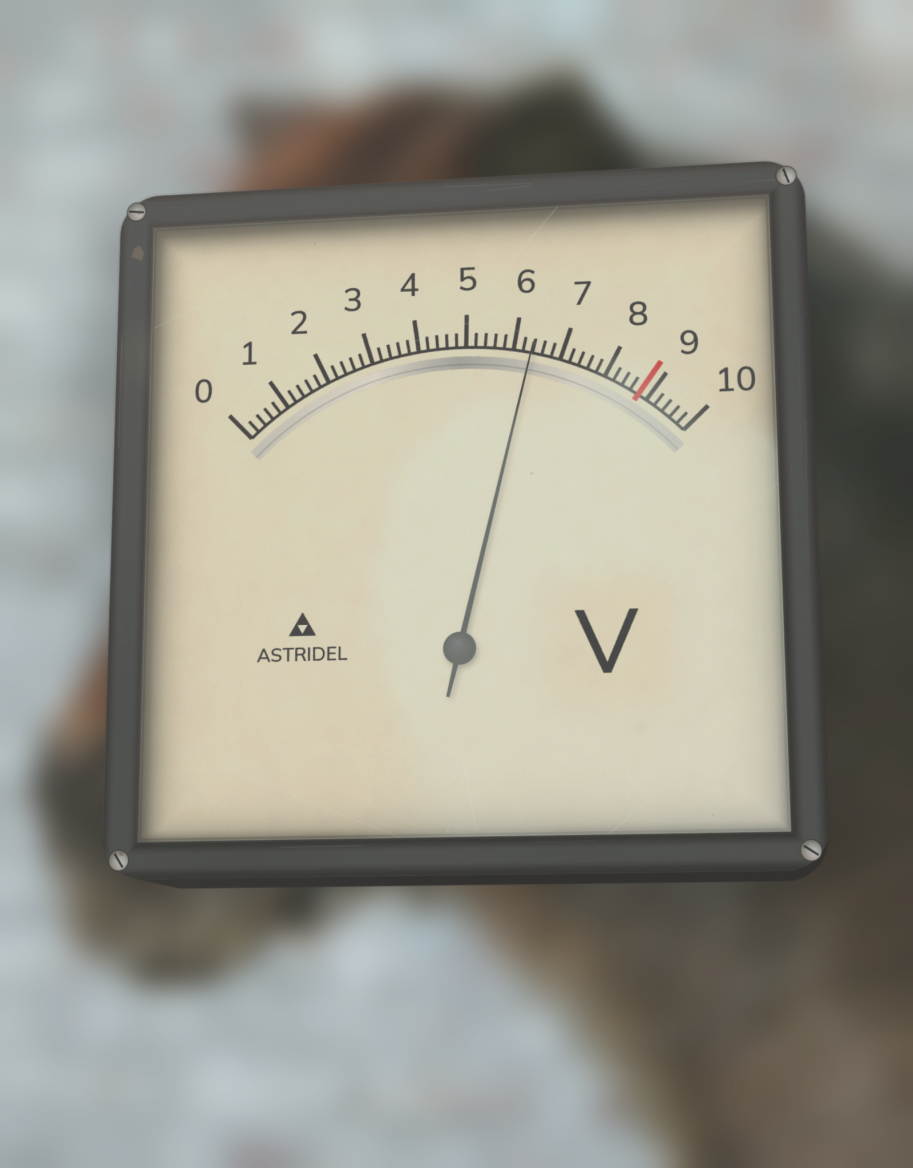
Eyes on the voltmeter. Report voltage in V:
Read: 6.4 V
